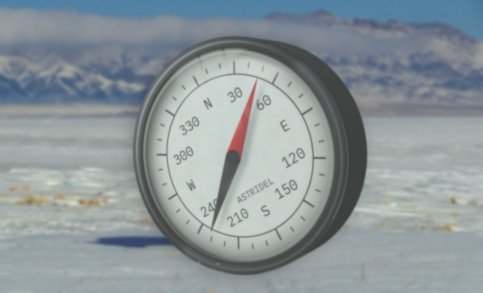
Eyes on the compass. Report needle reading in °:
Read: 50 °
